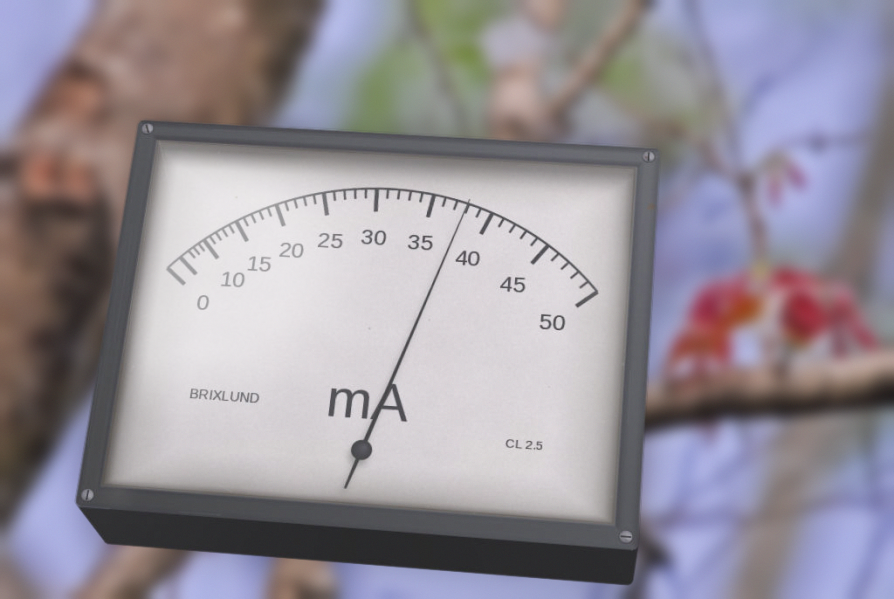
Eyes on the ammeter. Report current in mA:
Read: 38 mA
